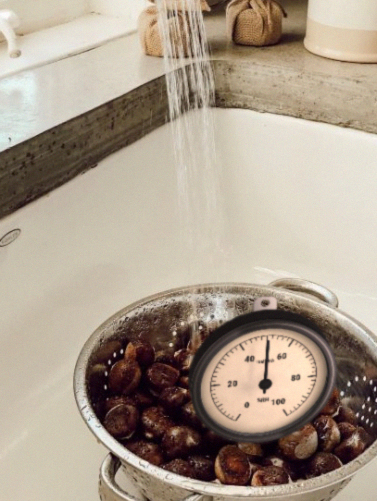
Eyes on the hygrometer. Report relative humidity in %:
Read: 50 %
